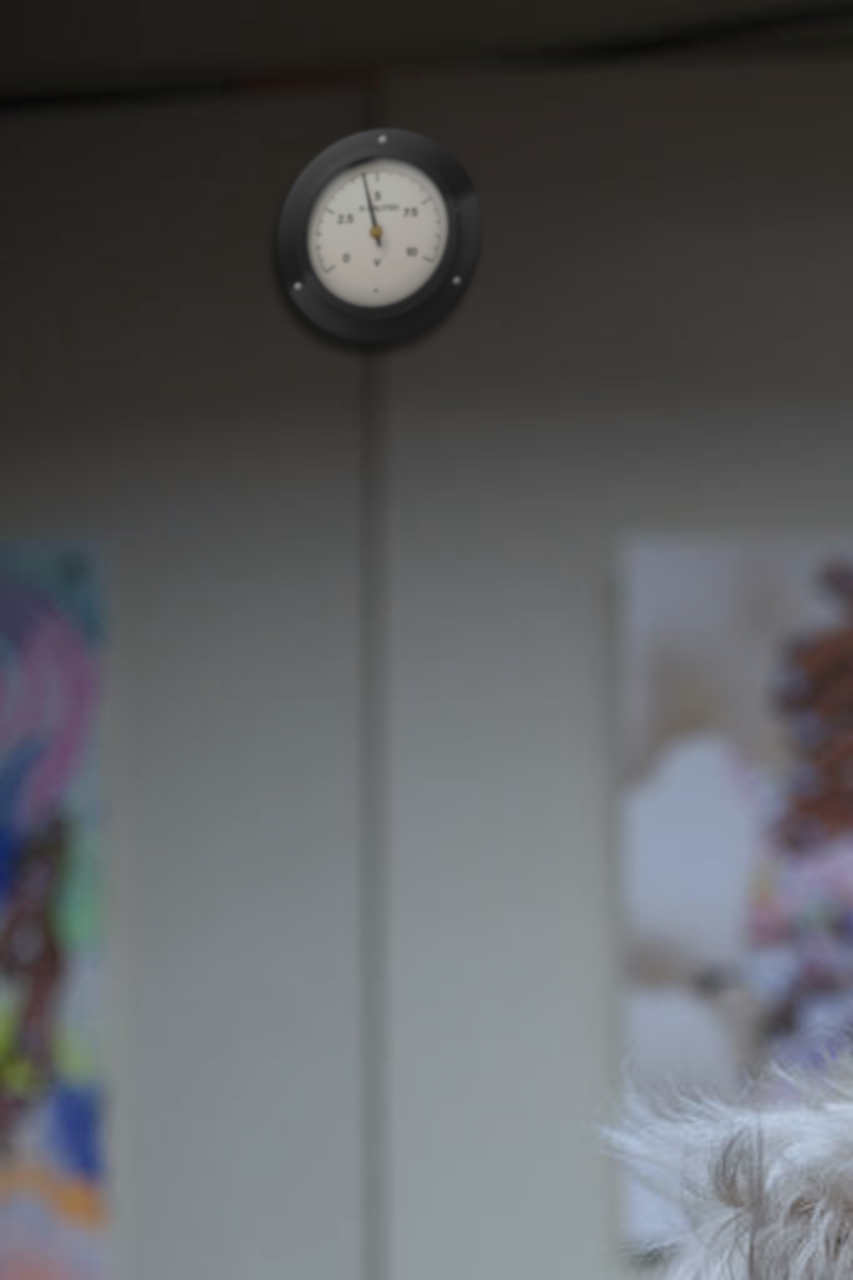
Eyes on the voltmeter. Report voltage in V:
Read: 4.5 V
